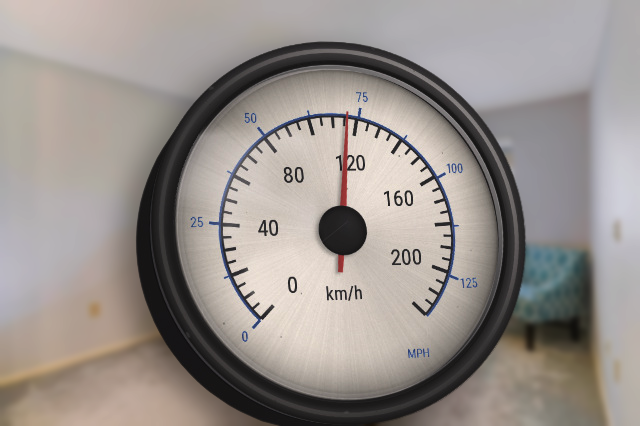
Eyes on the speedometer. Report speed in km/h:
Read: 115 km/h
